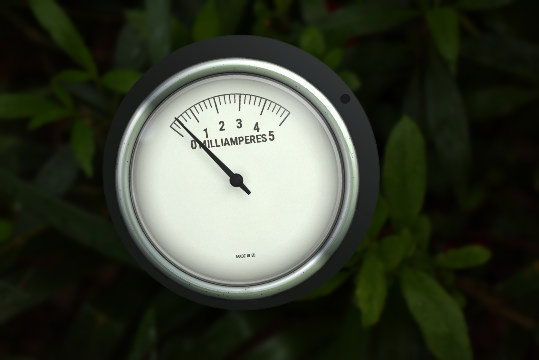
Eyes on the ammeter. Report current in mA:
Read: 0.4 mA
